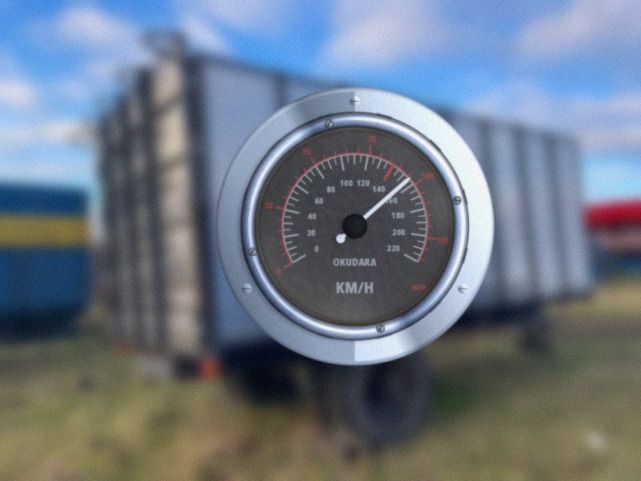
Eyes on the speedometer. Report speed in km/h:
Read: 155 km/h
